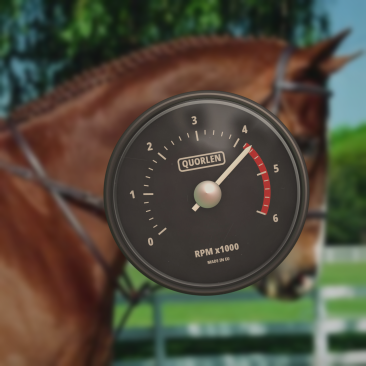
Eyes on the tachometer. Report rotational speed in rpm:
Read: 4300 rpm
